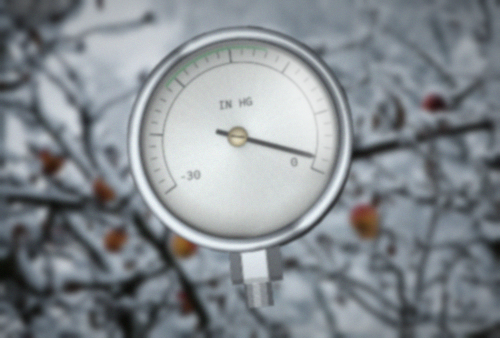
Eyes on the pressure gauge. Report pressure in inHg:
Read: -1 inHg
